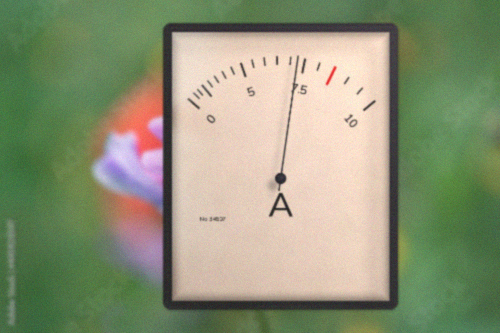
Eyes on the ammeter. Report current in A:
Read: 7.25 A
